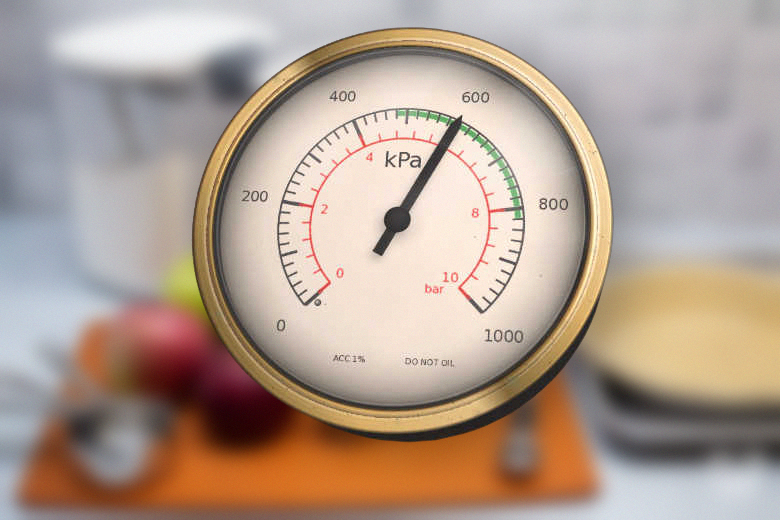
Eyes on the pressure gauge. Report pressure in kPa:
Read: 600 kPa
